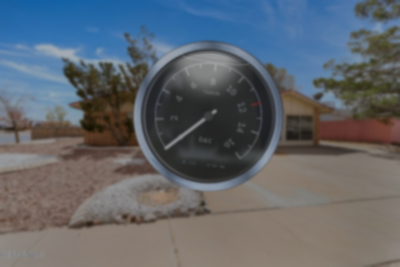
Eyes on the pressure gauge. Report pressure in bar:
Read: 0 bar
